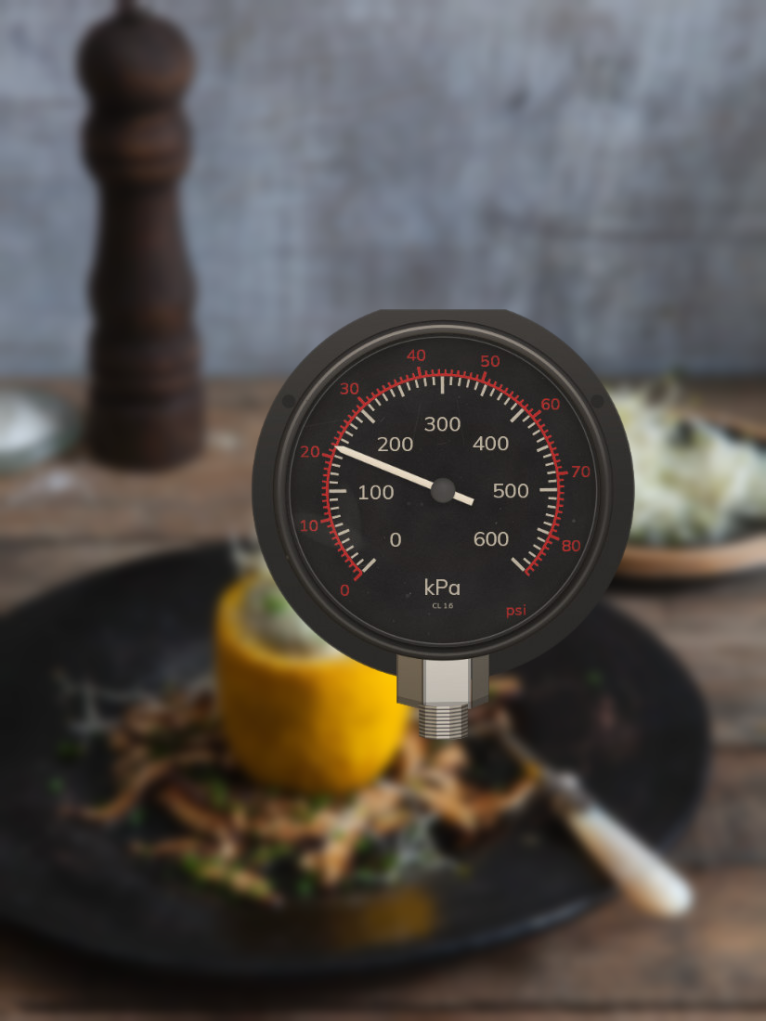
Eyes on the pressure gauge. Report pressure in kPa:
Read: 150 kPa
